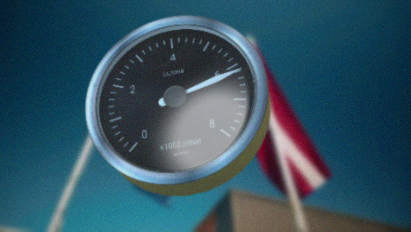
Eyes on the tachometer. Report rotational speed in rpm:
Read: 6200 rpm
